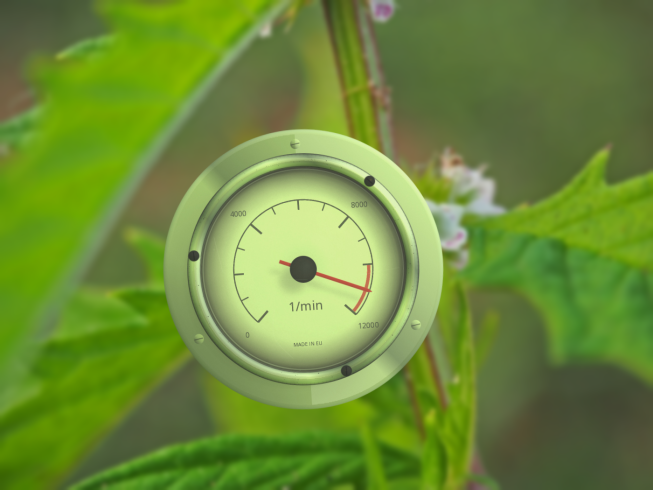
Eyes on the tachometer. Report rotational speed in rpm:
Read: 11000 rpm
